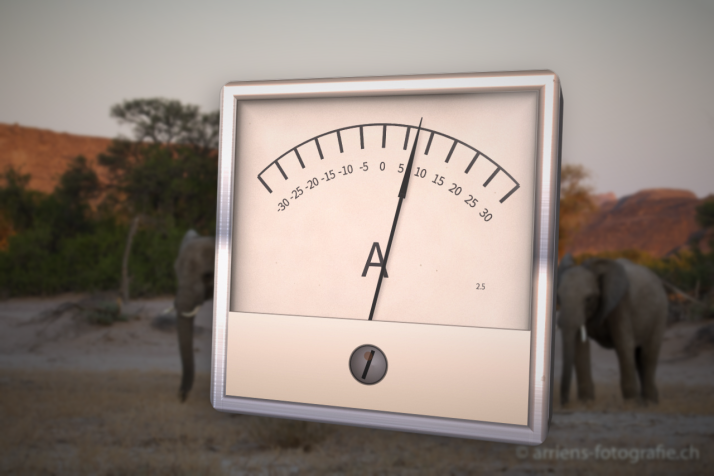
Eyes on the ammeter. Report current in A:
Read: 7.5 A
